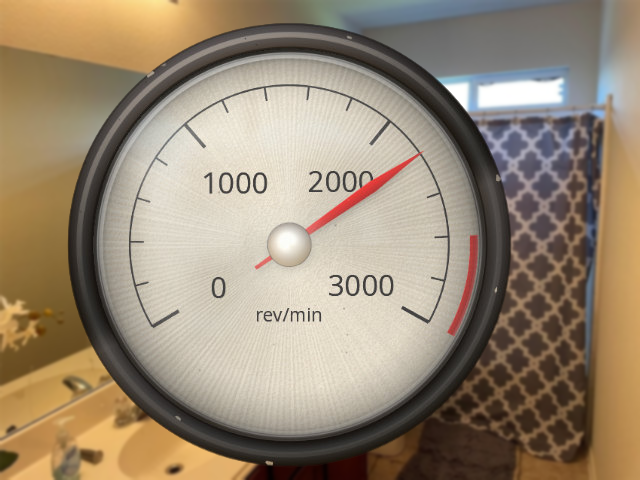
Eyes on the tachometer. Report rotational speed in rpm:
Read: 2200 rpm
